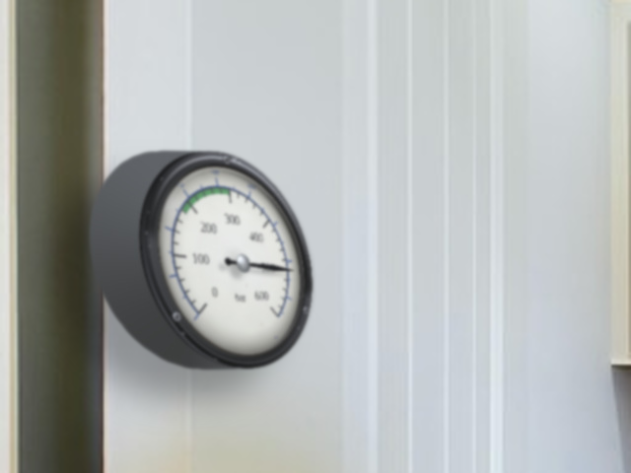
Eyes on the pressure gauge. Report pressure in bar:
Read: 500 bar
